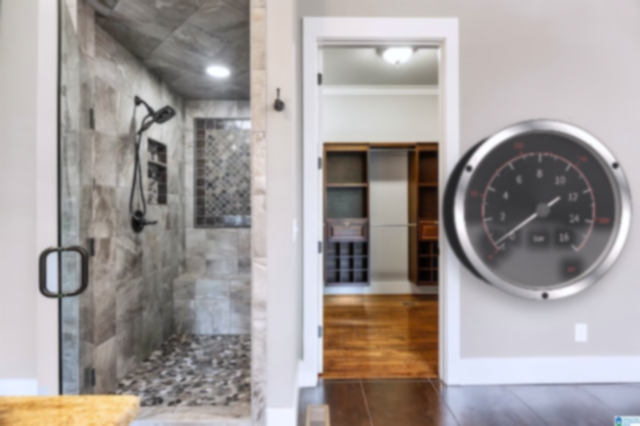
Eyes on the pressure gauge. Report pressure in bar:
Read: 0.5 bar
